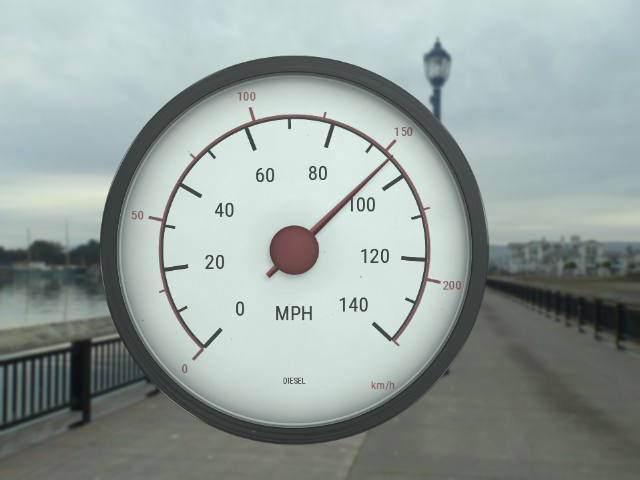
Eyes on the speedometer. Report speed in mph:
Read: 95 mph
